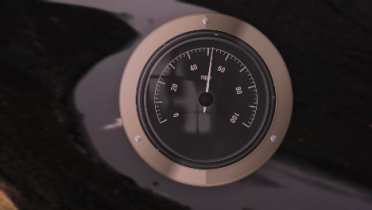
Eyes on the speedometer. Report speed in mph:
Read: 52 mph
